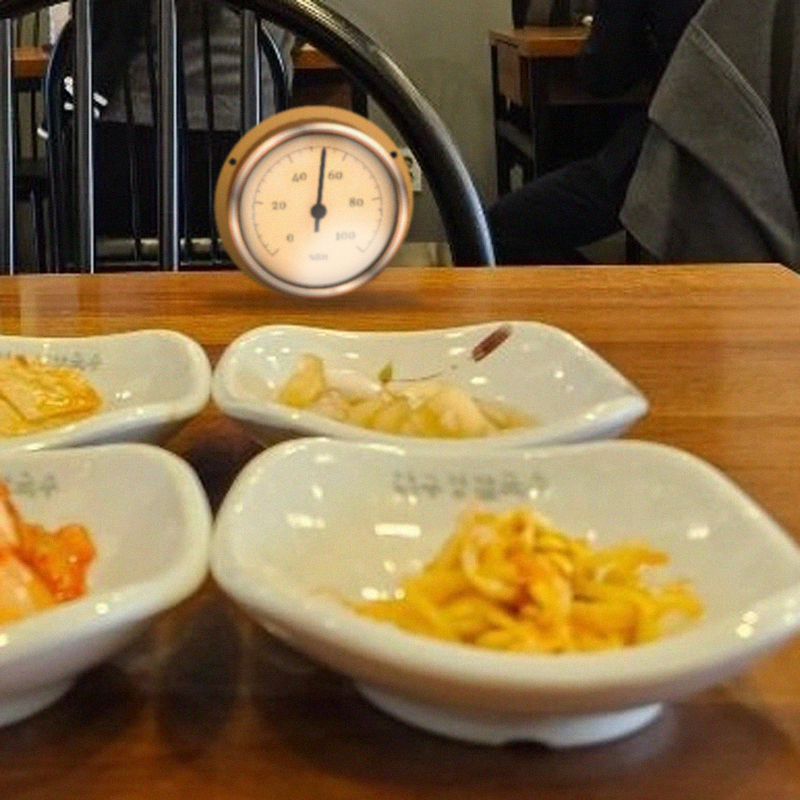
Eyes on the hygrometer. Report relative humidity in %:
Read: 52 %
